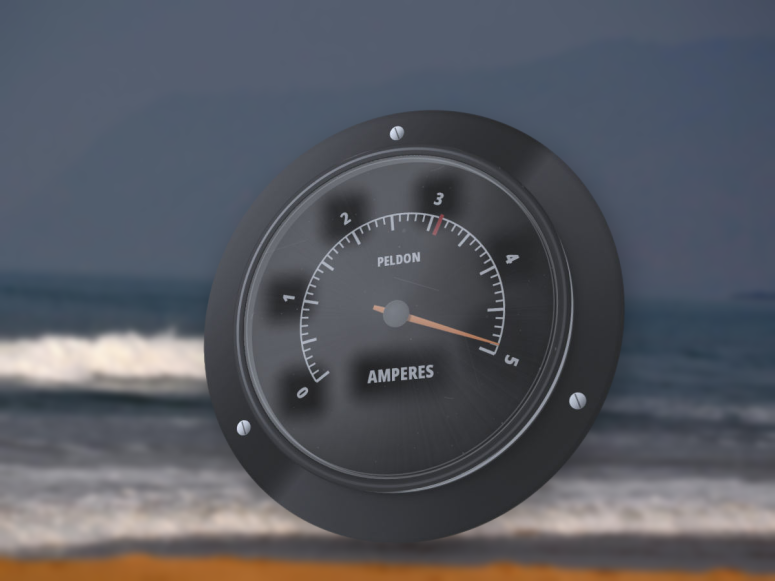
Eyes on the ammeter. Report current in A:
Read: 4.9 A
